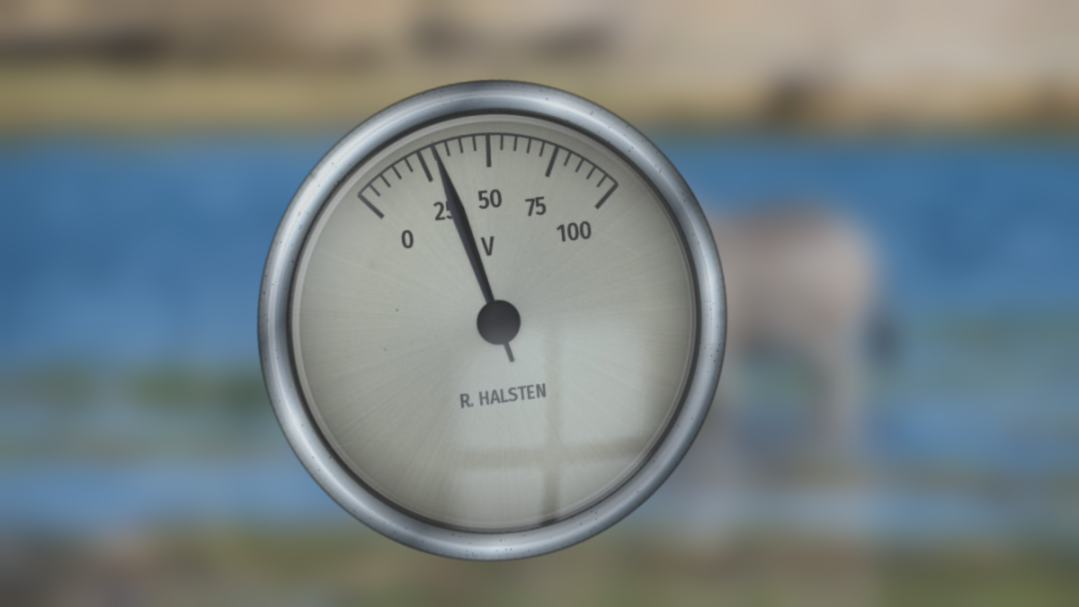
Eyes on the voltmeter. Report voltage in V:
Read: 30 V
